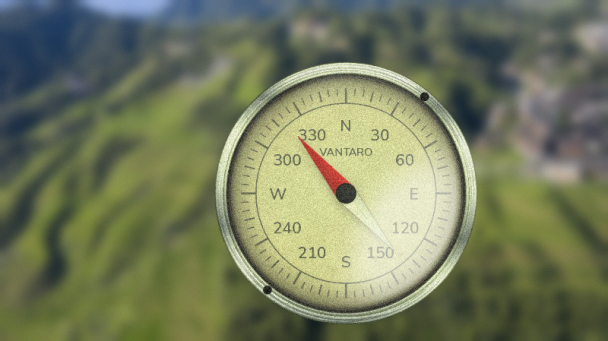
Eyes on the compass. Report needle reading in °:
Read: 320 °
